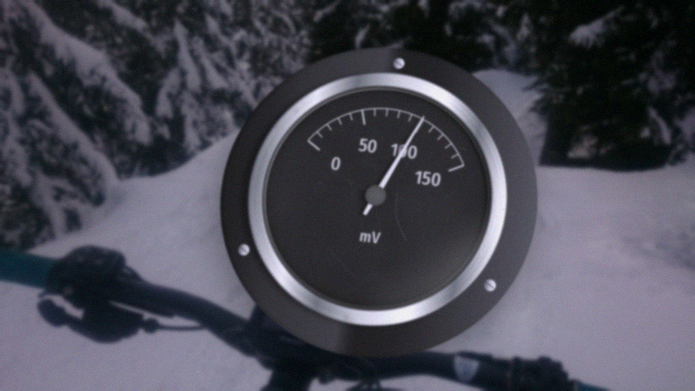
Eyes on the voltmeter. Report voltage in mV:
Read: 100 mV
